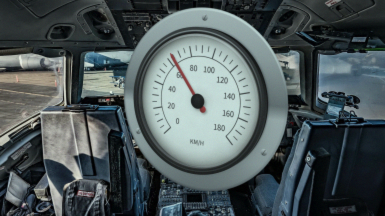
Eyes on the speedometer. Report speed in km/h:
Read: 65 km/h
